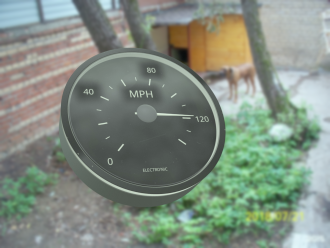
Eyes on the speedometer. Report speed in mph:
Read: 120 mph
